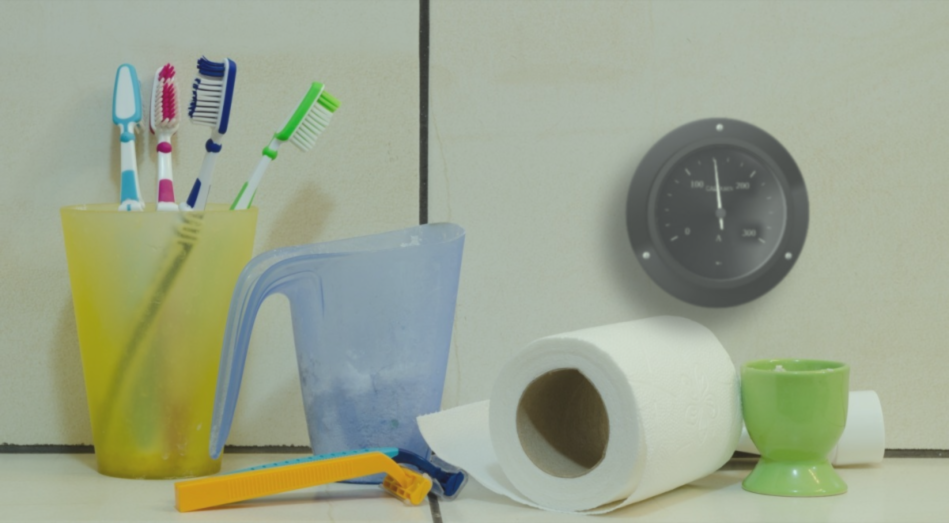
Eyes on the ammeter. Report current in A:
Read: 140 A
